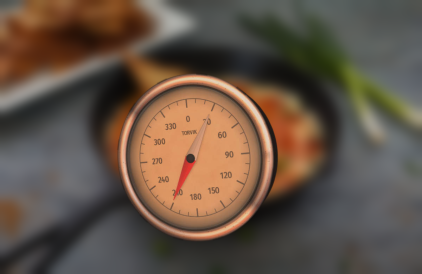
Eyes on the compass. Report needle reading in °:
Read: 210 °
